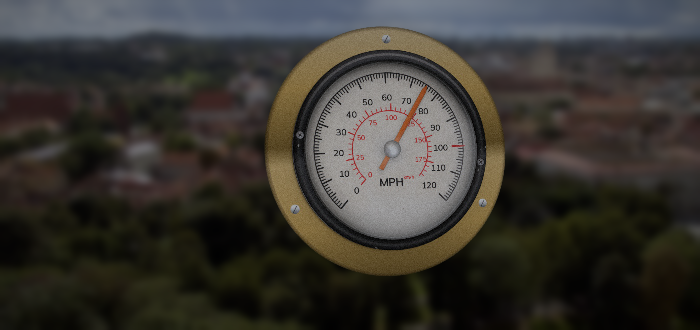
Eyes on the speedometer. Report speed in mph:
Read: 75 mph
